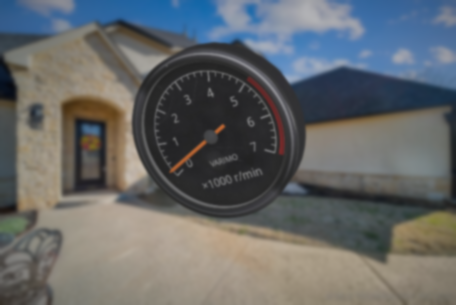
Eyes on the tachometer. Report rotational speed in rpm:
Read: 200 rpm
